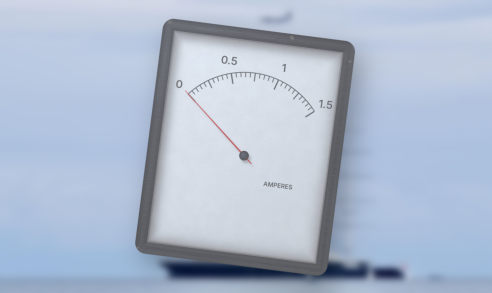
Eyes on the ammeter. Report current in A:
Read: 0 A
